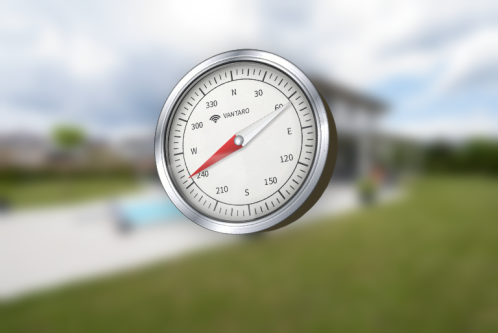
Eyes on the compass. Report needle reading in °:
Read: 245 °
